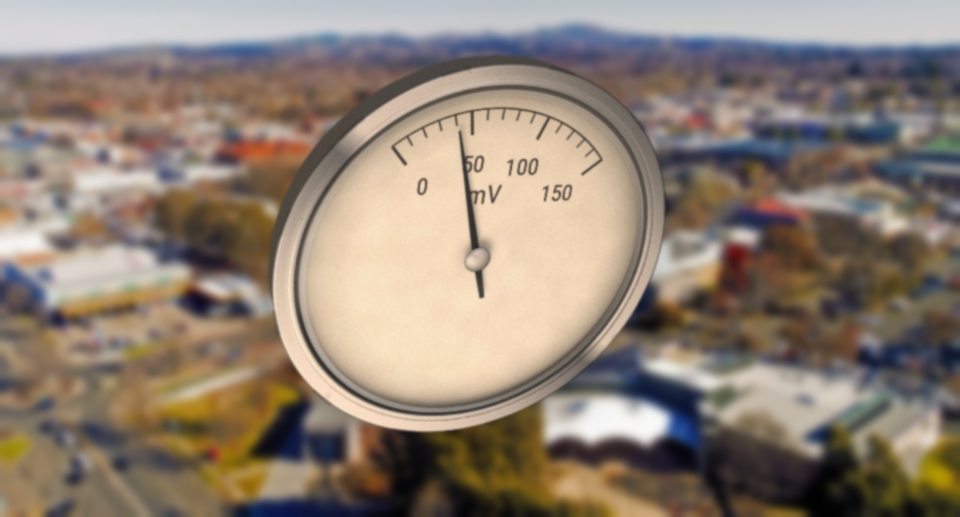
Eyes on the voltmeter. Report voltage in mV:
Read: 40 mV
